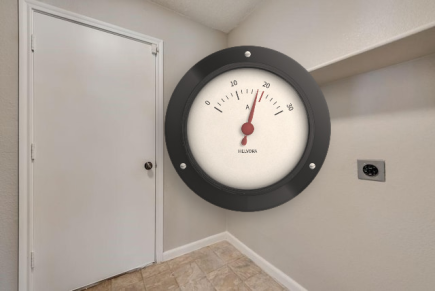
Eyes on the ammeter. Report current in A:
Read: 18 A
